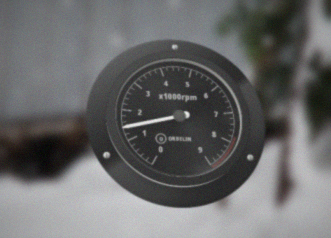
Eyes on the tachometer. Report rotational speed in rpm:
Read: 1400 rpm
